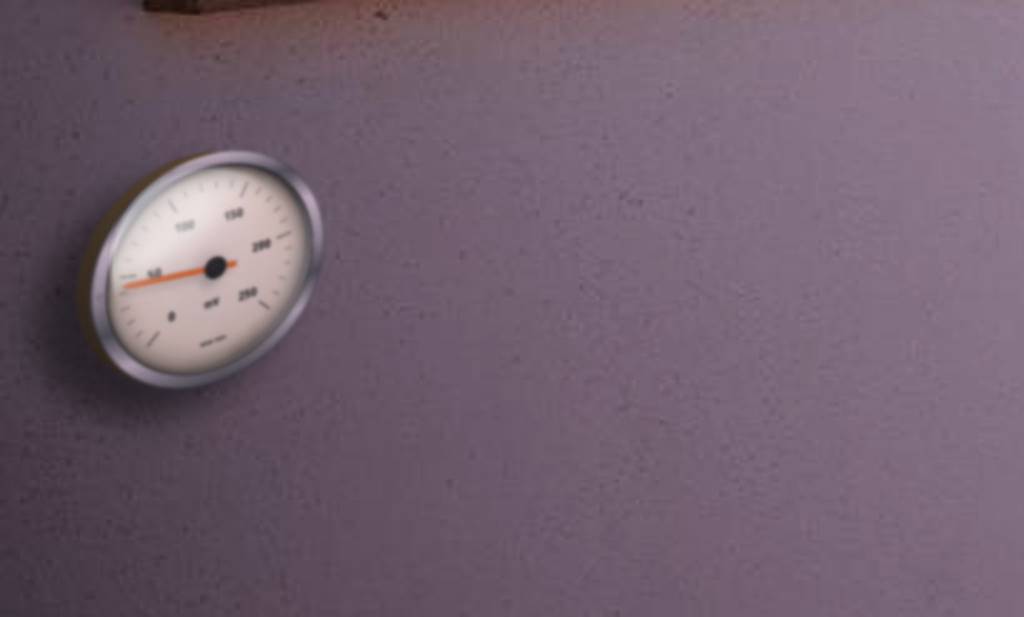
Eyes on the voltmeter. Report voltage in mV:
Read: 45 mV
